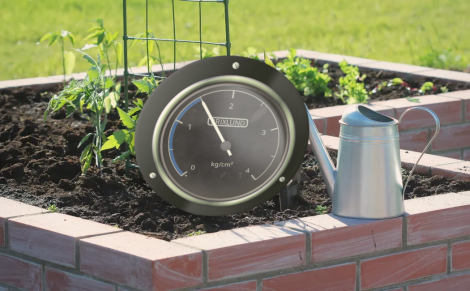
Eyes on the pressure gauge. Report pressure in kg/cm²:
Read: 1.5 kg/cm²
